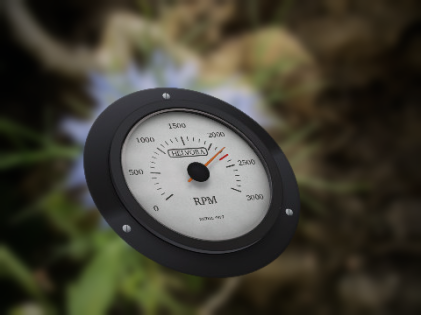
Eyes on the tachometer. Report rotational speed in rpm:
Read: 2200 rpm
